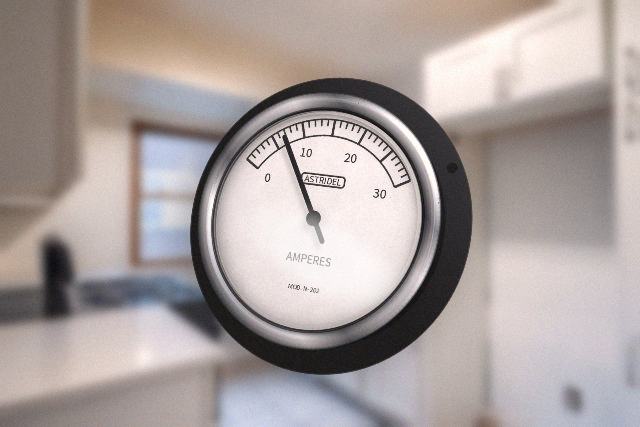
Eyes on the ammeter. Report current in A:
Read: 7 A
